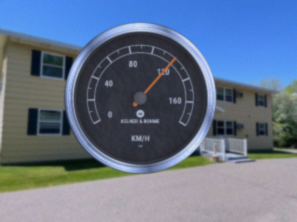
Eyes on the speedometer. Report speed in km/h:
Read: 120 km/h
